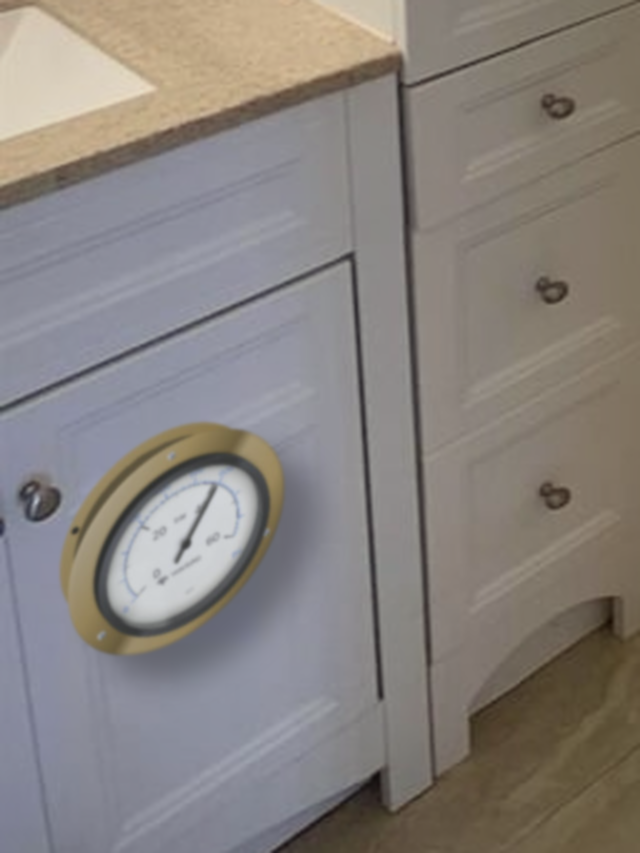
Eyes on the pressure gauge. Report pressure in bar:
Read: 40 bar
